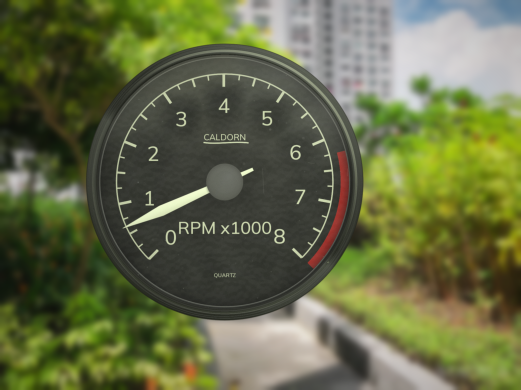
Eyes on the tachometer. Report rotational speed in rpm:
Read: 625 rpm
